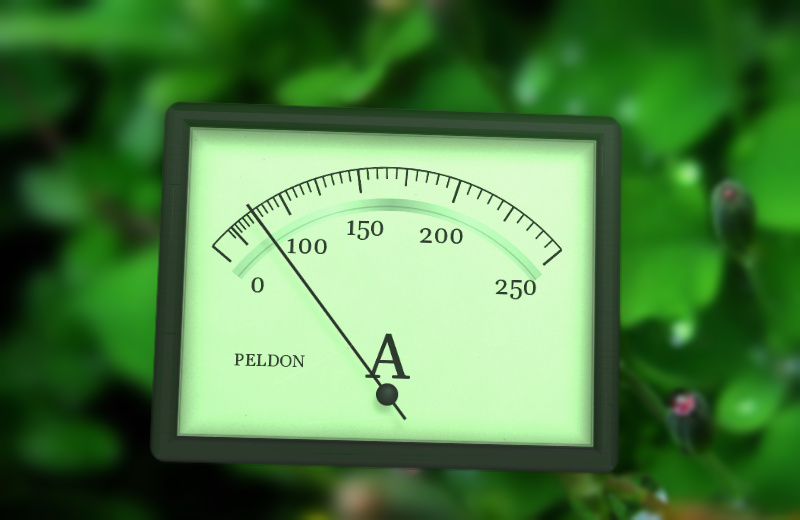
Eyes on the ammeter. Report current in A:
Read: 75 A
